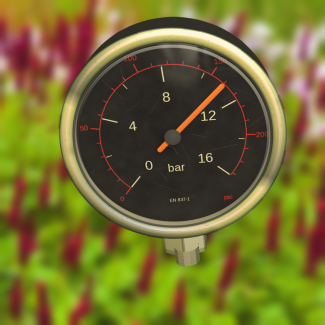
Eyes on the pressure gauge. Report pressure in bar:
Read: 11 bar
